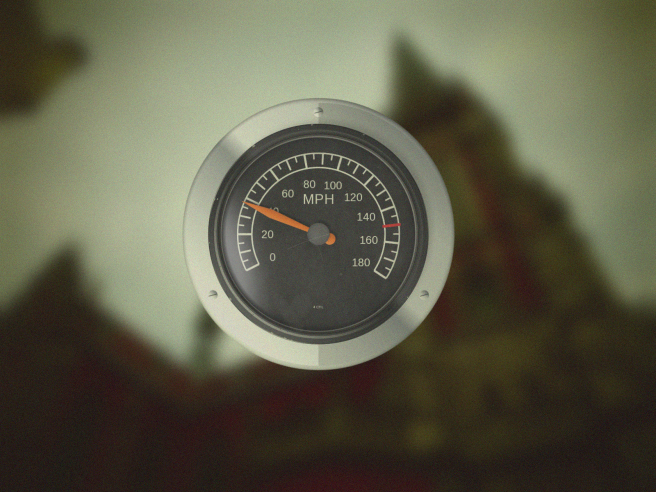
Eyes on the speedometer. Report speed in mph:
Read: 37.5 mph
